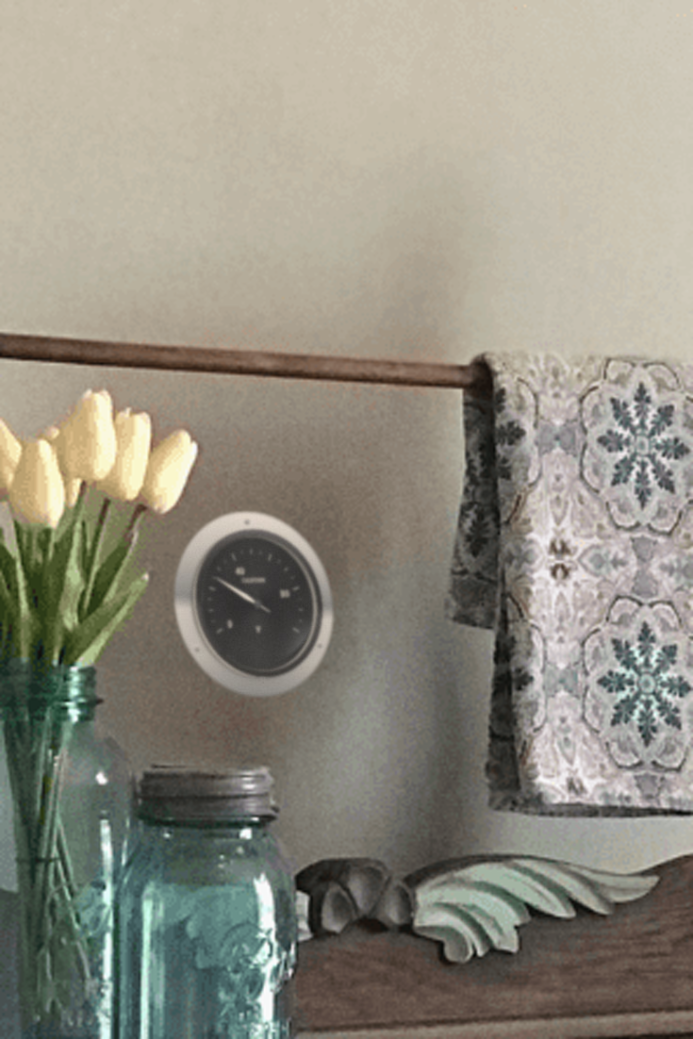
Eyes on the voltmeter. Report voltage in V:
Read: 25 V
